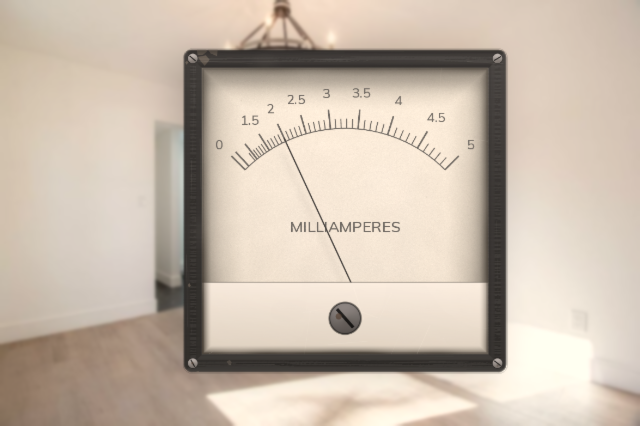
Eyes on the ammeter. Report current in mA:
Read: 2 mA
